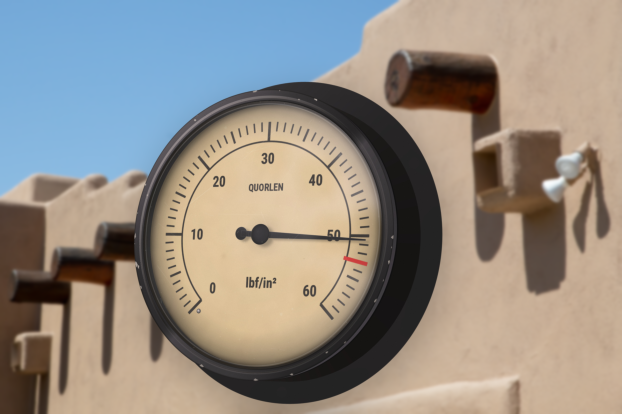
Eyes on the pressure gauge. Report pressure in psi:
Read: 50.5 psi
